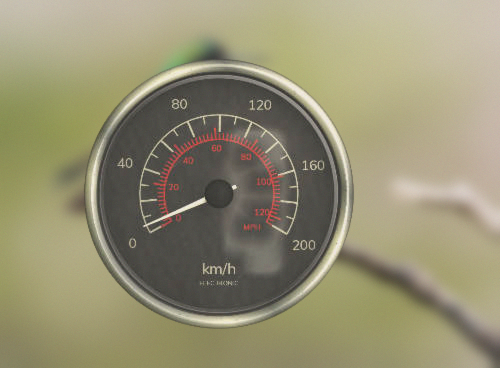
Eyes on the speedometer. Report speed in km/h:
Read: 5 km/h
